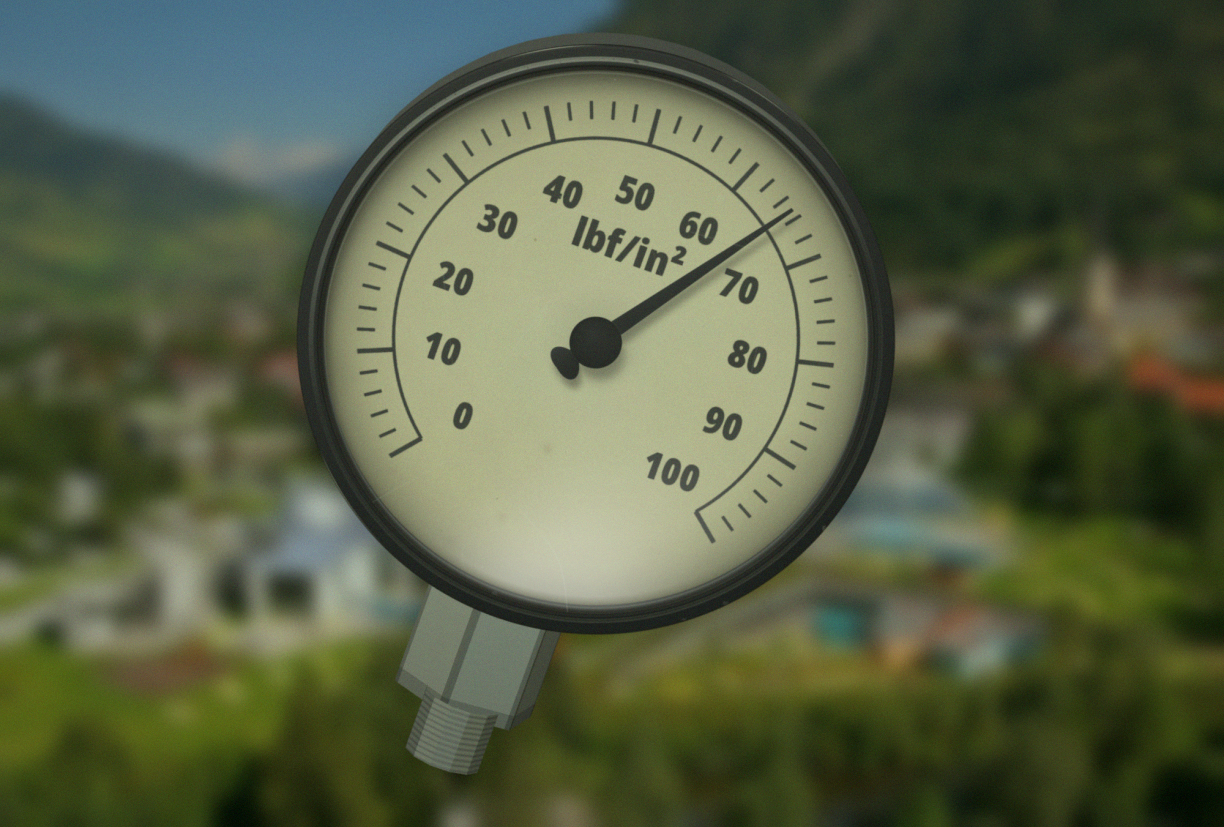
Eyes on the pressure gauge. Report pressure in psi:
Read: 65 psi
